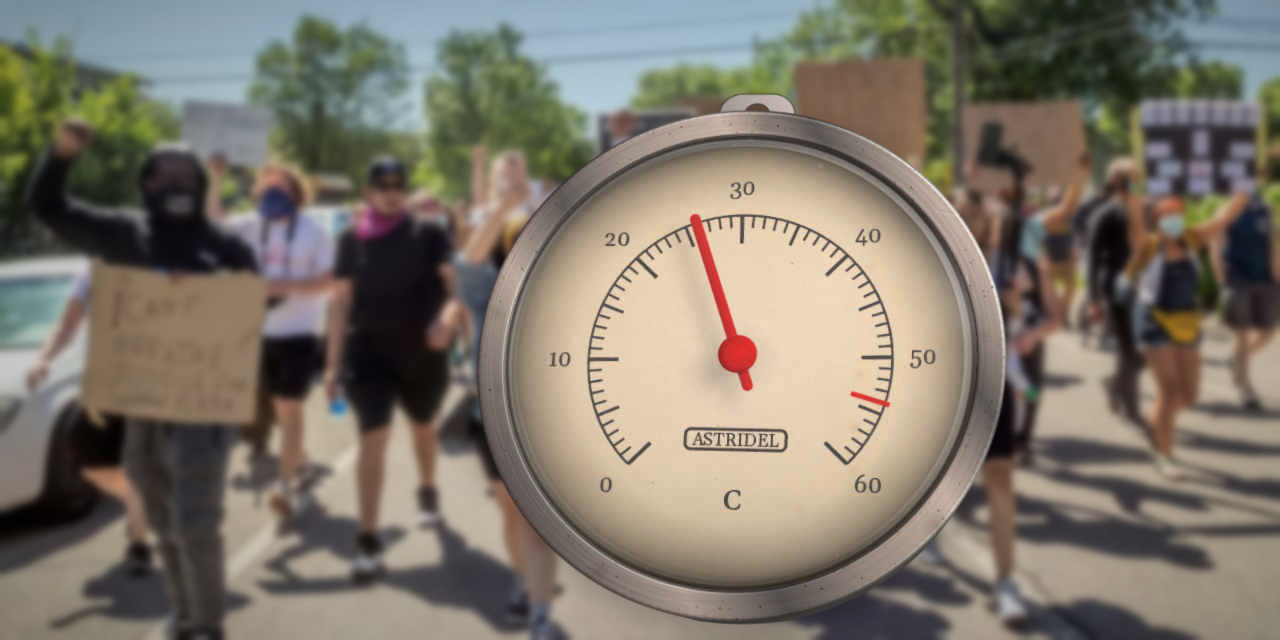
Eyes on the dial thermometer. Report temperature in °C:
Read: 26 °C
